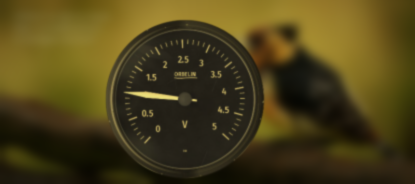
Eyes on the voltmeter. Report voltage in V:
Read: 1 V
